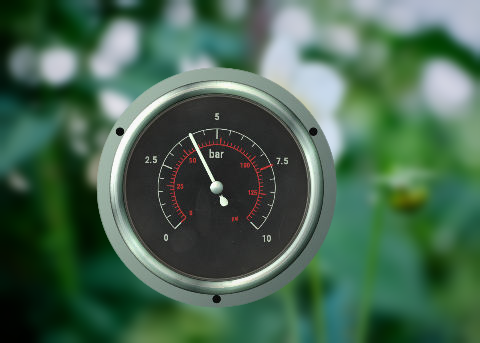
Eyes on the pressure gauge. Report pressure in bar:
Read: 4 bar
